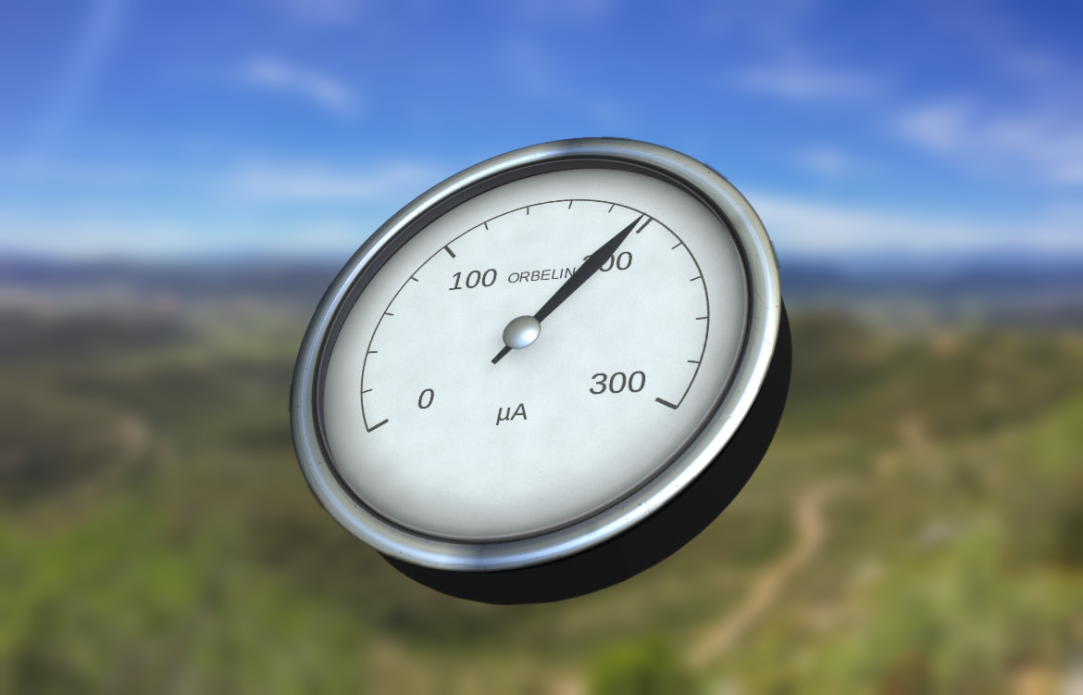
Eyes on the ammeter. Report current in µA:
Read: 200 µA
